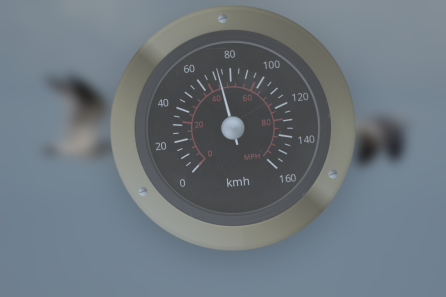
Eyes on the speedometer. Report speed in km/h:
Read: 72.5 km/h
